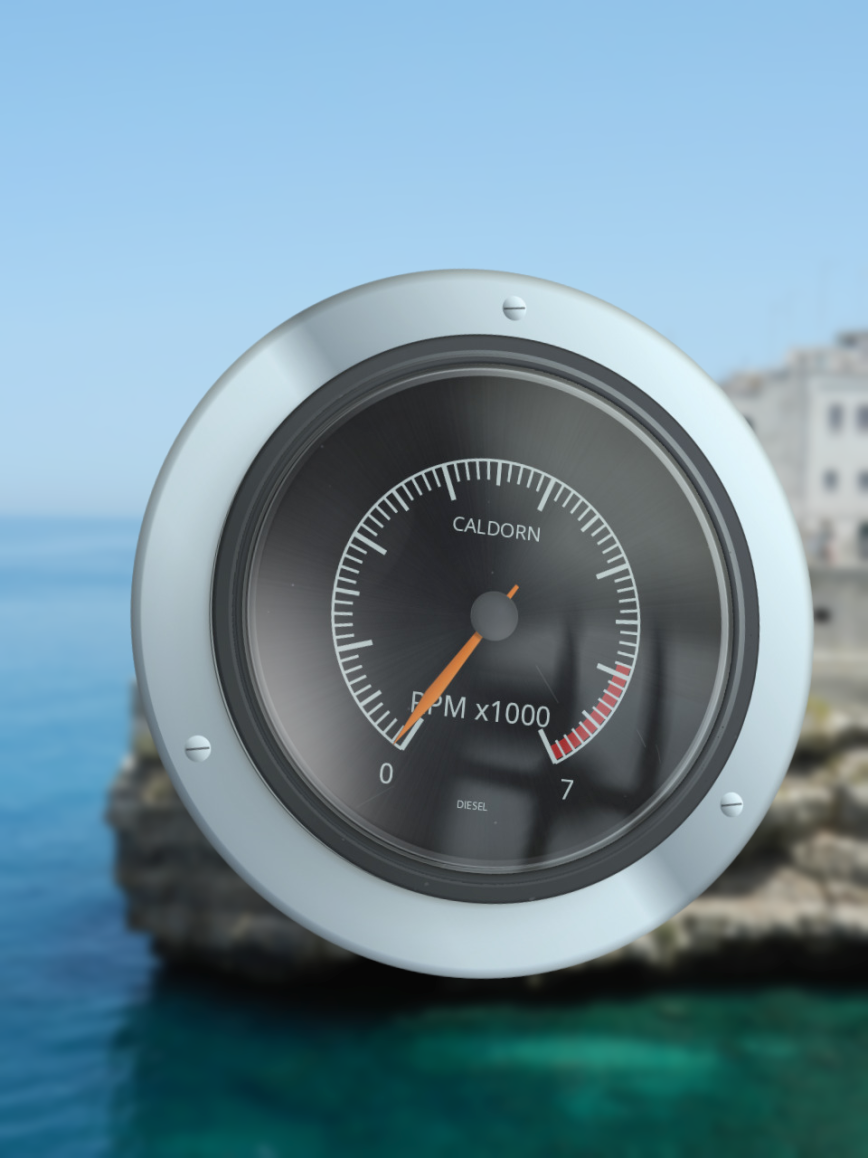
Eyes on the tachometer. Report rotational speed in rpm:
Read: 100 rpm
